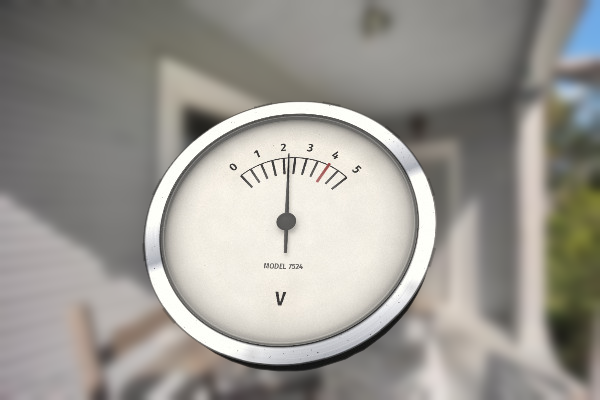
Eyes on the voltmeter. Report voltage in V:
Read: 2.25 V
